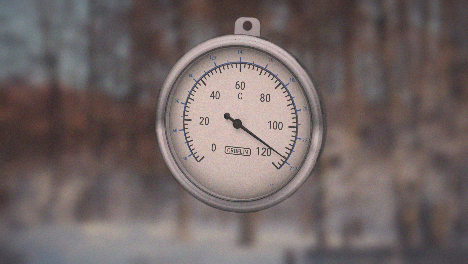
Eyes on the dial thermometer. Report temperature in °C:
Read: 114 °C
